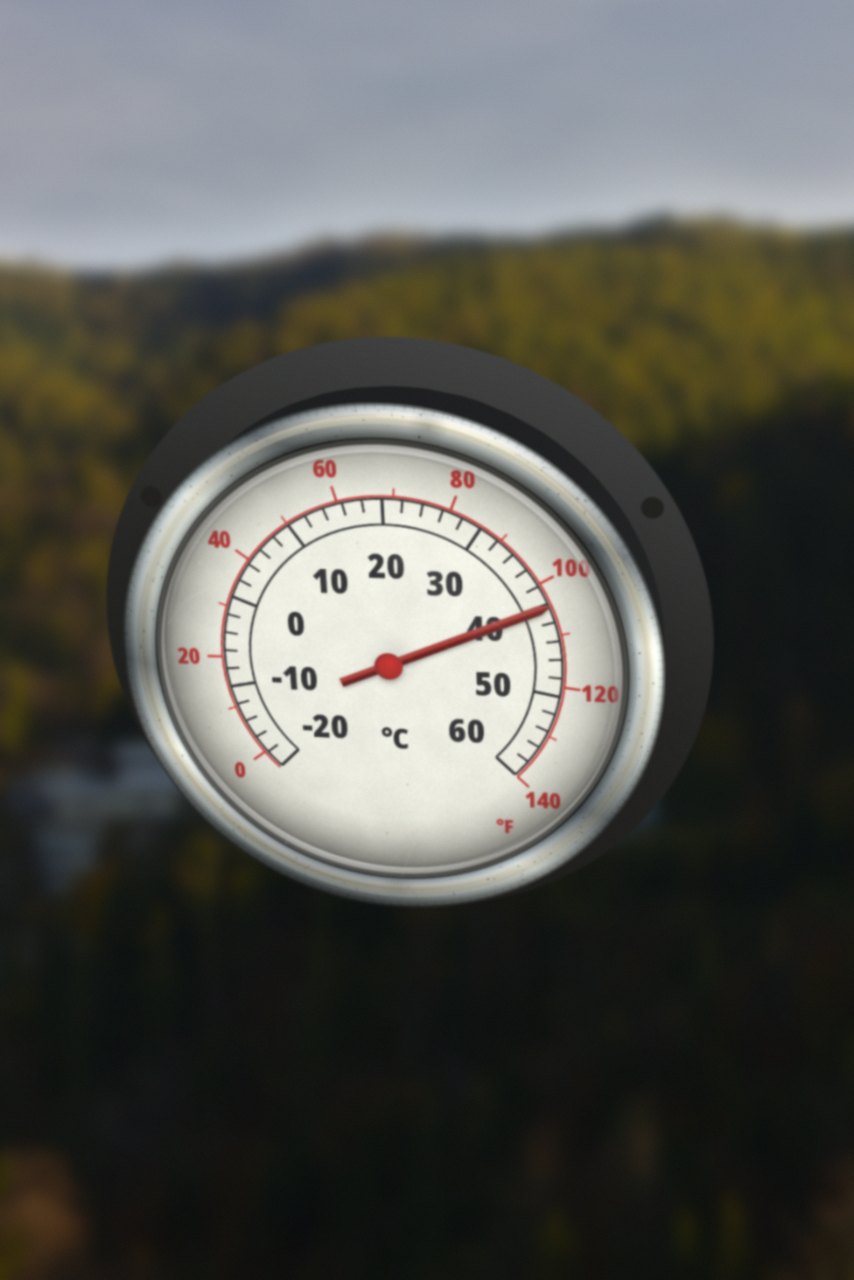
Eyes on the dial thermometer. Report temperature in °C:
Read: 40 °C
